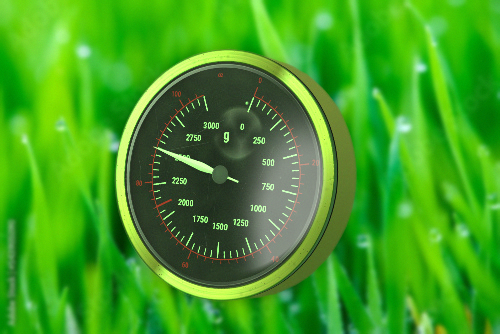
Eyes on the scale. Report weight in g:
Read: 2500 g
